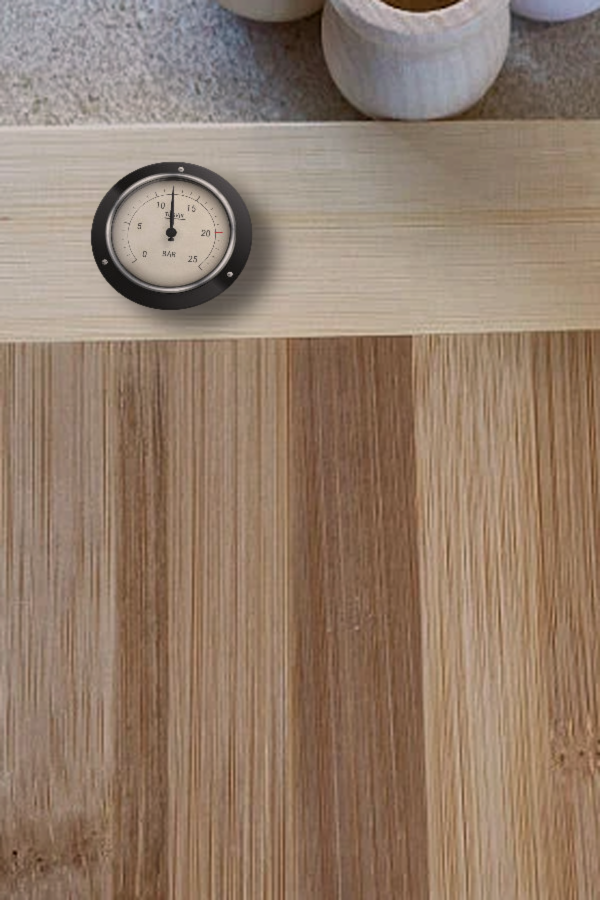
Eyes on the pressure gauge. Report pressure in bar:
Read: 12 bar
